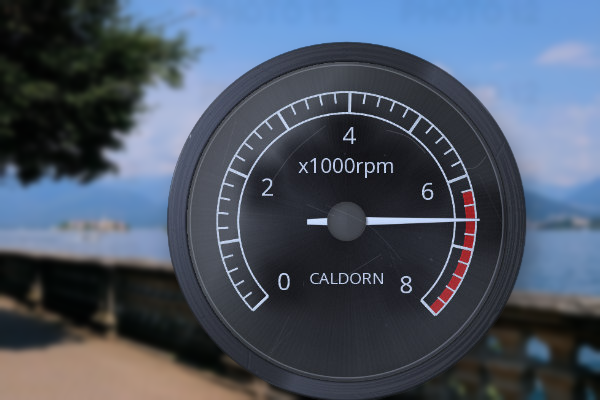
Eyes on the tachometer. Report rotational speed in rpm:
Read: 6600 rpm
